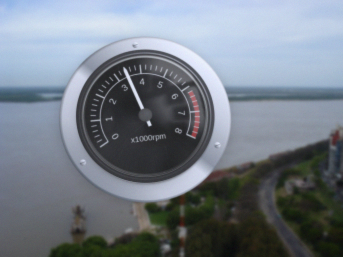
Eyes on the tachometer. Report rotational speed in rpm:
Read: 3400 rpm
